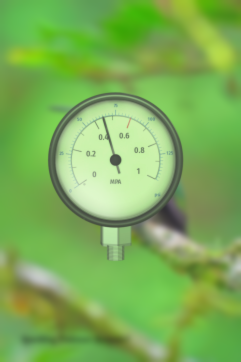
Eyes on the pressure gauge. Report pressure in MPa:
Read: 0.45 MPa
